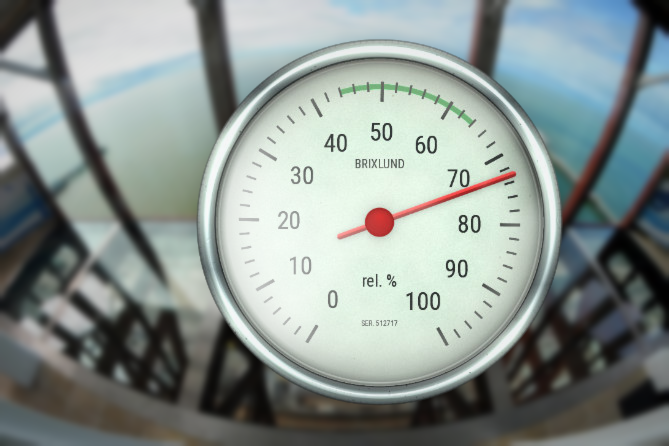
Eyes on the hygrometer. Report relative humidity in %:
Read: 73 %
